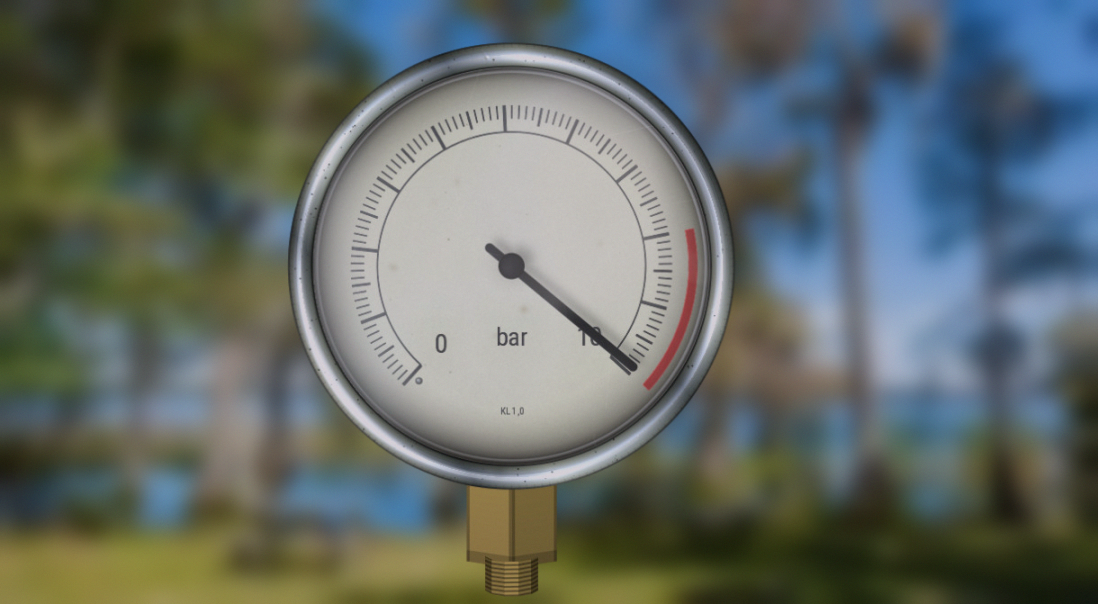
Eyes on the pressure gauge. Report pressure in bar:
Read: 9.9 bar
